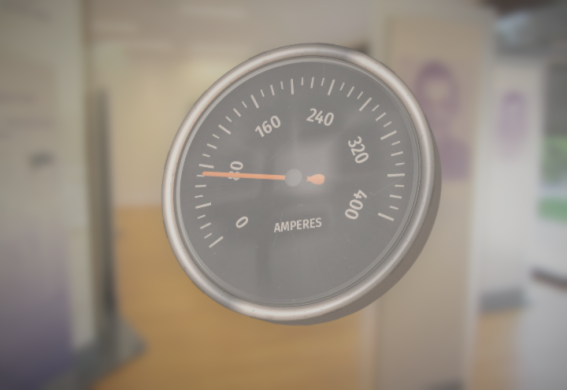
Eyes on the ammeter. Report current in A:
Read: 70 A
